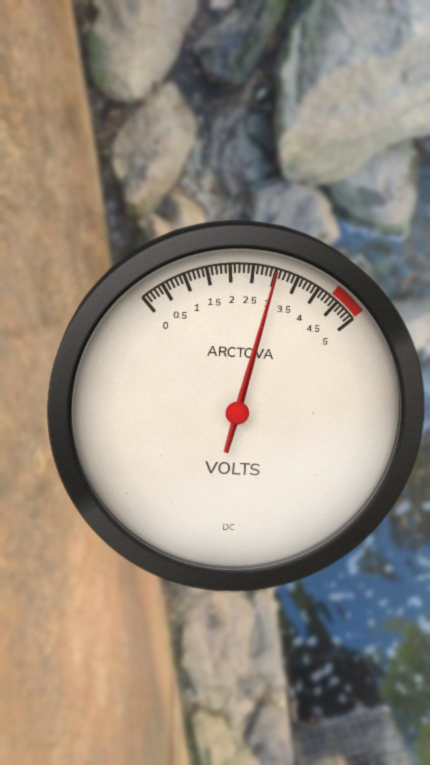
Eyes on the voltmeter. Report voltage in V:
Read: 3 V
